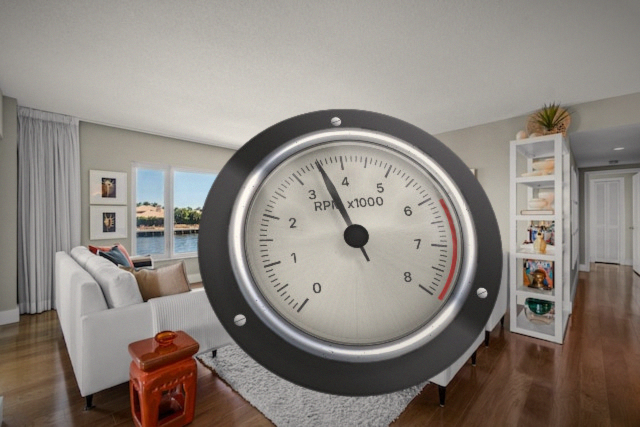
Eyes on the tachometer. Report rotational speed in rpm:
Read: 3500 rpm
